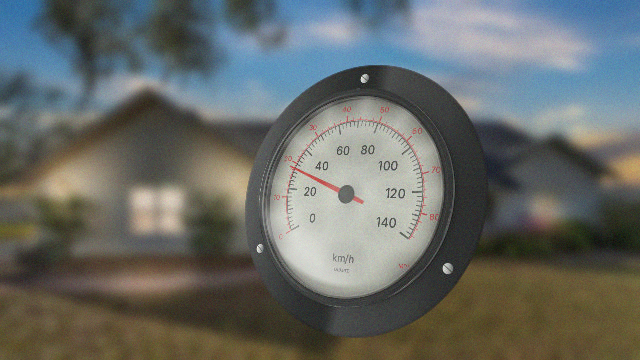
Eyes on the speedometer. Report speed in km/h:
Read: 30 km/h
